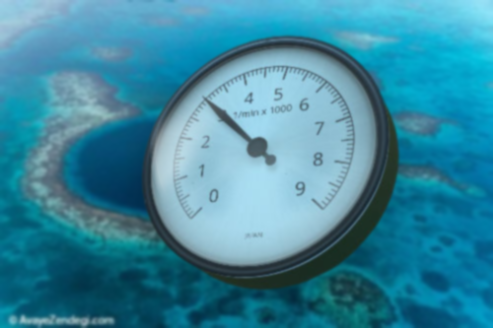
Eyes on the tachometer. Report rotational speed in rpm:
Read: 3000 rpm
